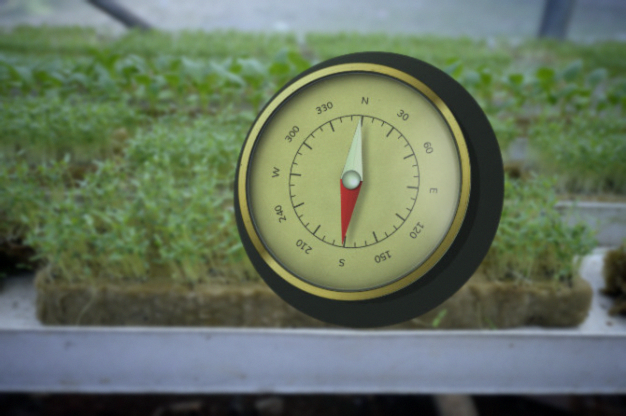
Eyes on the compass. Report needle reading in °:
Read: 180 °
